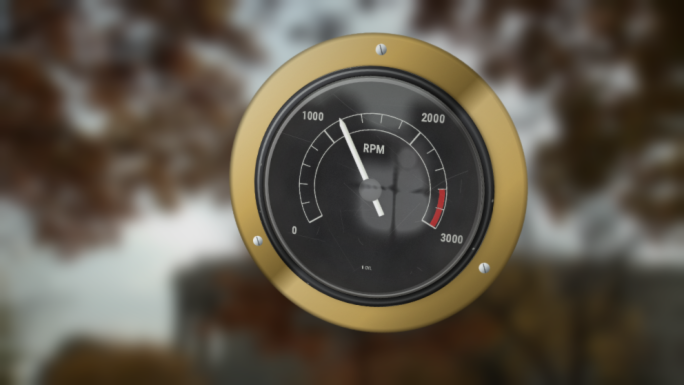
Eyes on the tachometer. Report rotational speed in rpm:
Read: 1200 rpm
